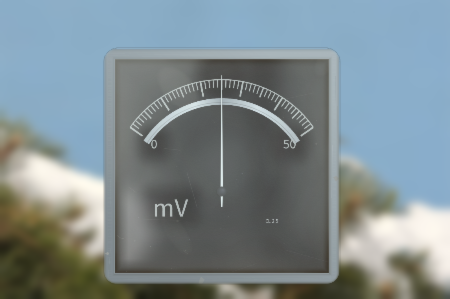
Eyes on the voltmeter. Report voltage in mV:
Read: 25 mV
